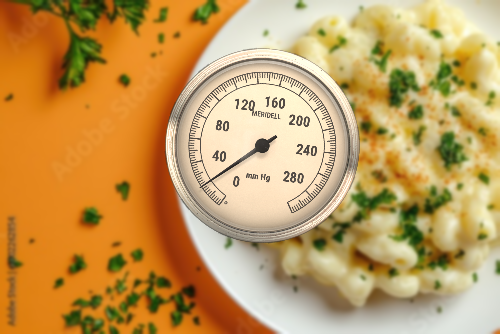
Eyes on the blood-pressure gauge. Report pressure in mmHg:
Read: 20 mmHg
